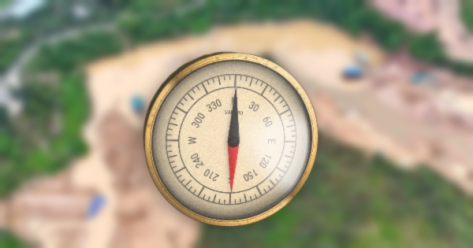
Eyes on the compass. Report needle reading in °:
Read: 180 °
